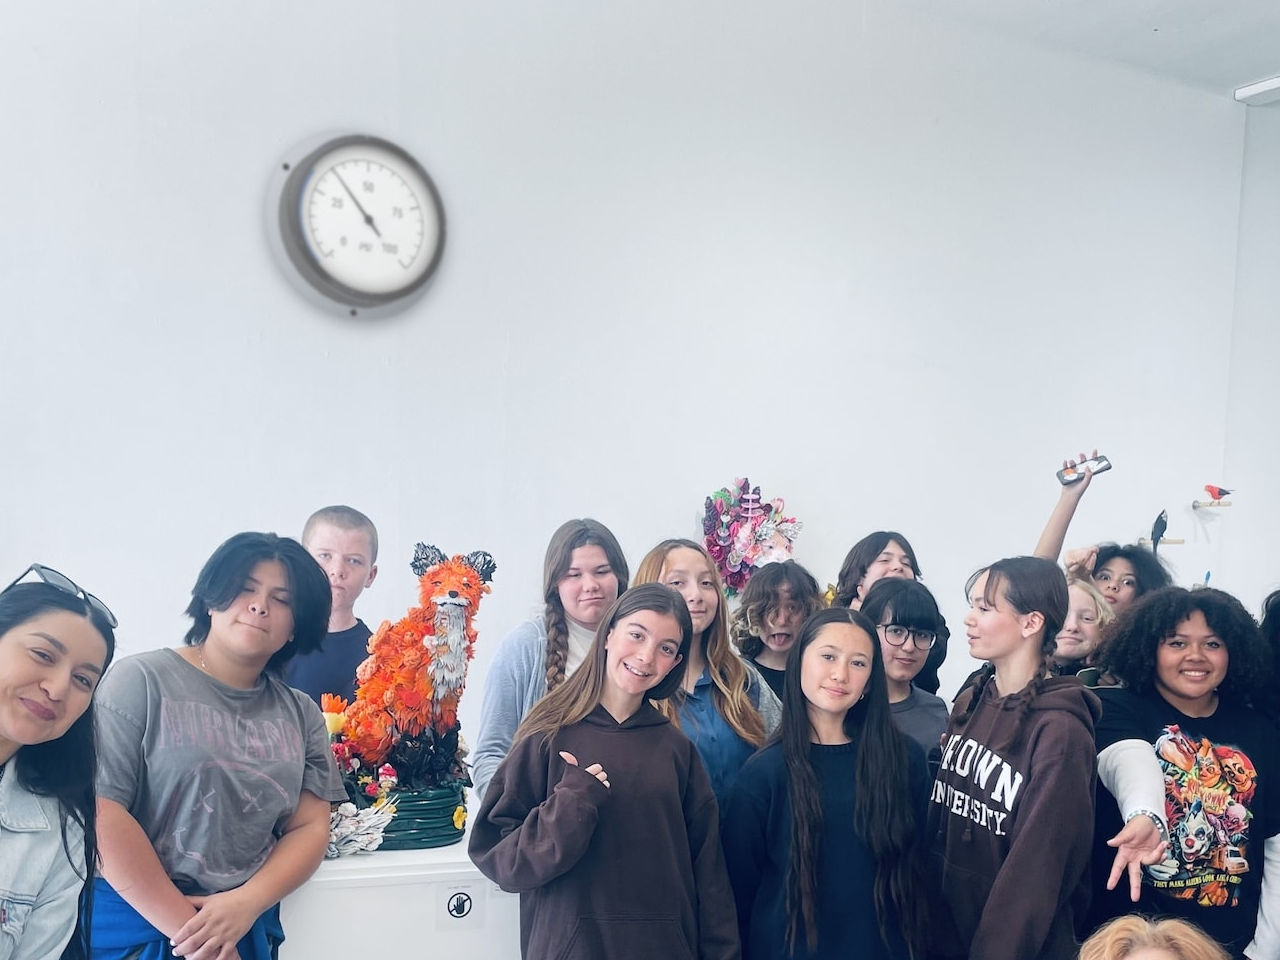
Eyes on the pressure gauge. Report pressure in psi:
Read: 35 psi
